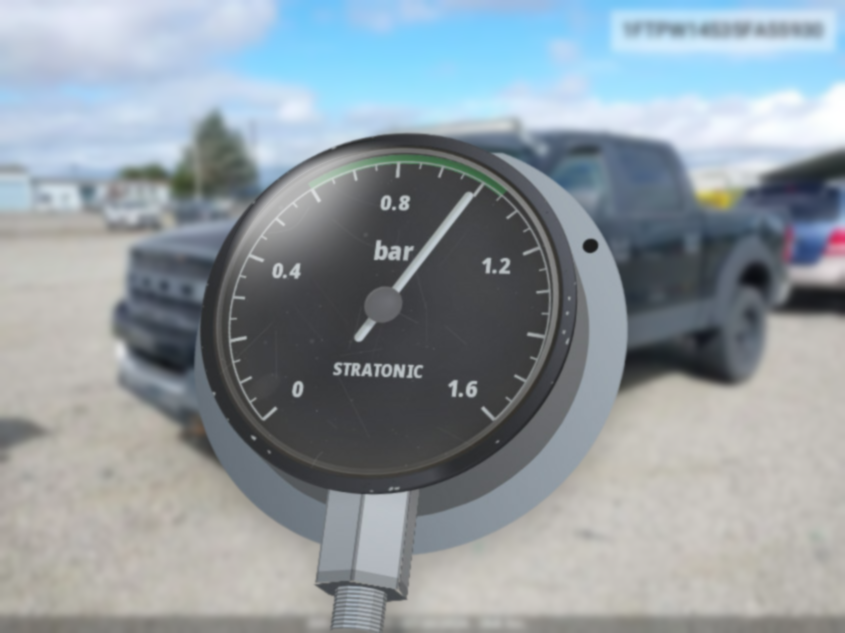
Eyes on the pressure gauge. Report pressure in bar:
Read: 1 bar
